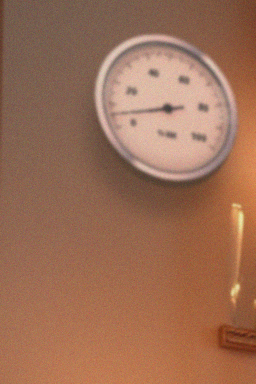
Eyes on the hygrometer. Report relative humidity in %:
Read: 5 %
